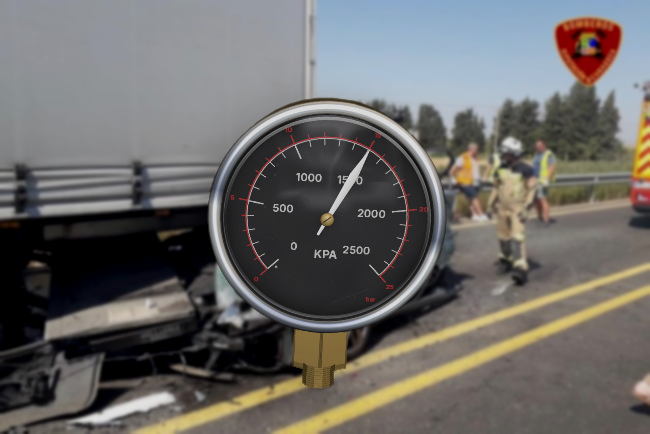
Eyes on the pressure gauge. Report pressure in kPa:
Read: 1500 kPa
